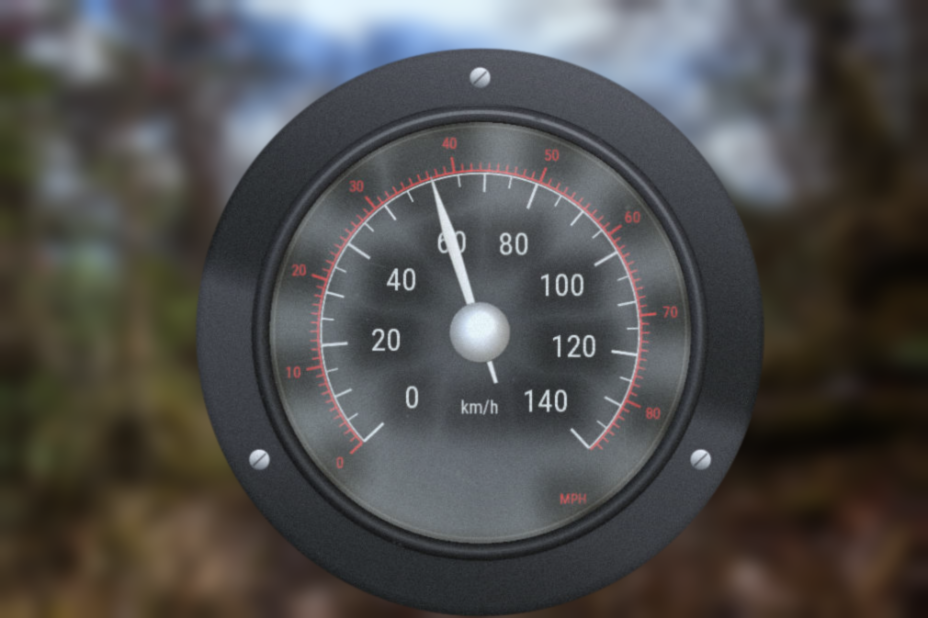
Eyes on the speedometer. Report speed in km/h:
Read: 60 km/h
